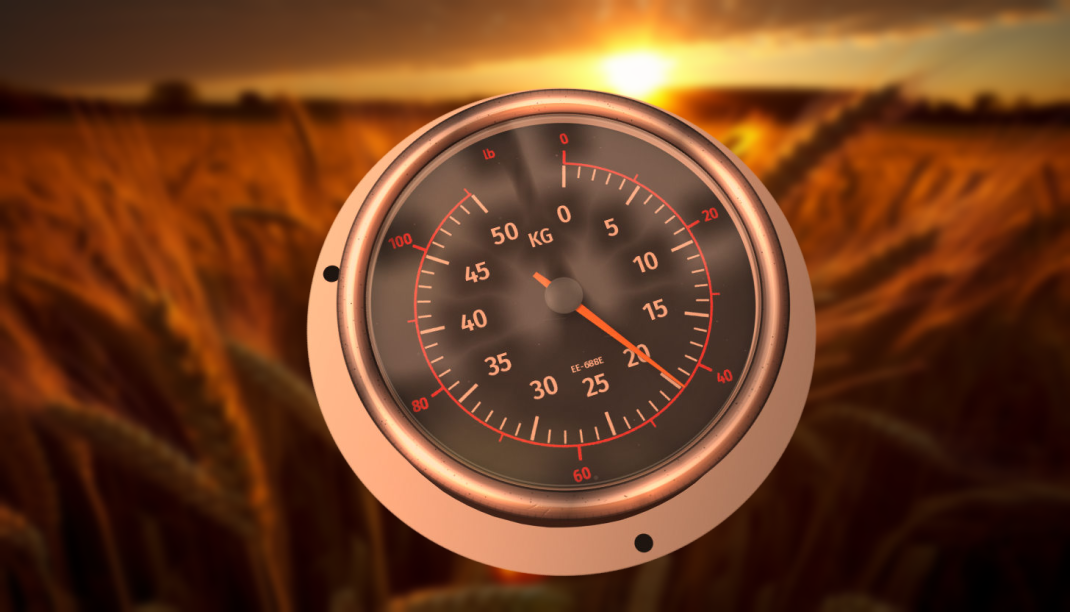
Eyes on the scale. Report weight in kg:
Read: 20 kg
